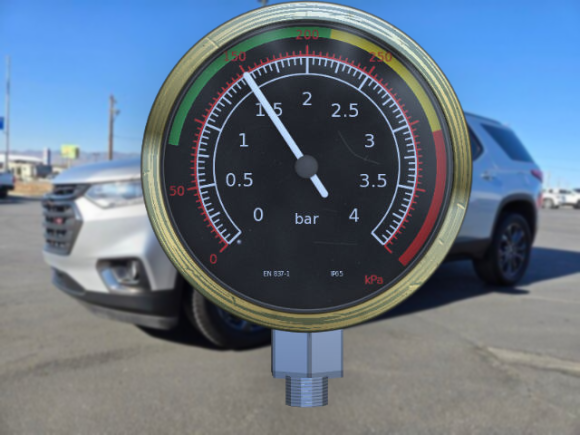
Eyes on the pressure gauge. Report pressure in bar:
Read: 1.5 bar
